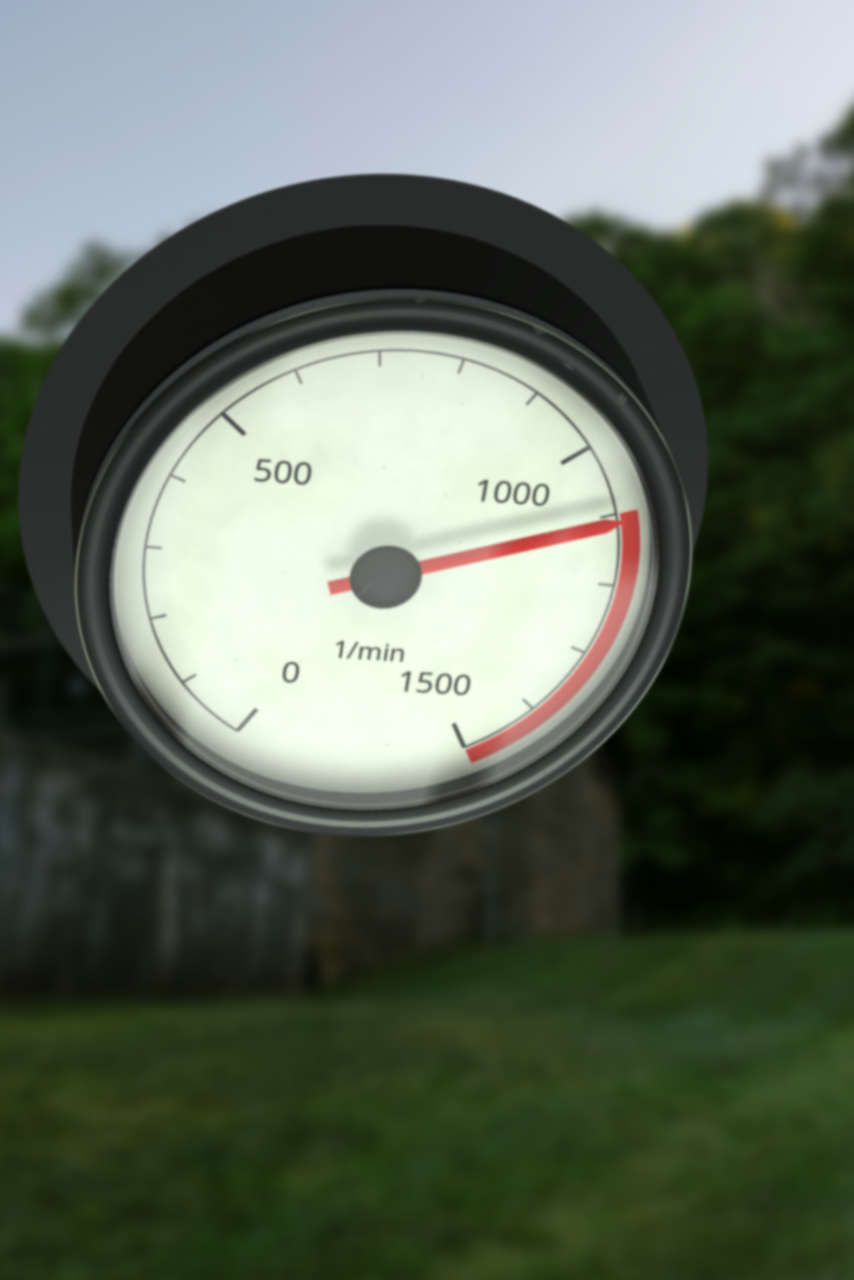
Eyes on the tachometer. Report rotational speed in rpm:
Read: 1100 rpm
